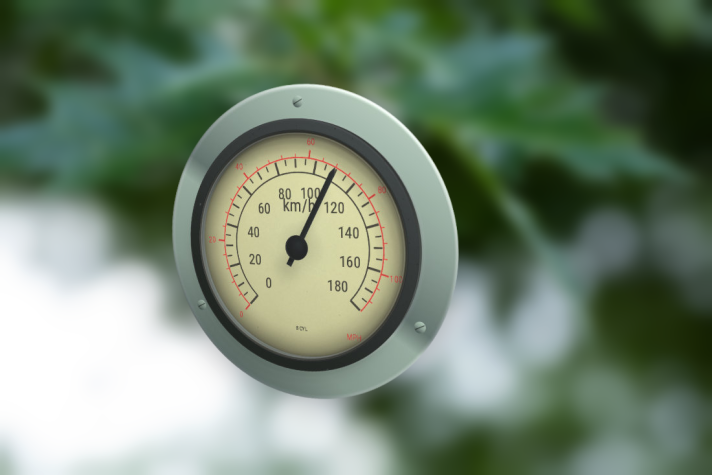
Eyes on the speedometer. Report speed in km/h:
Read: 110 km/h
